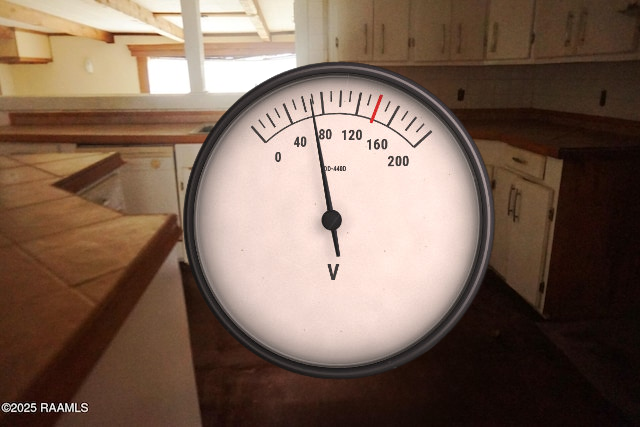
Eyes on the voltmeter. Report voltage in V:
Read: 70 V
